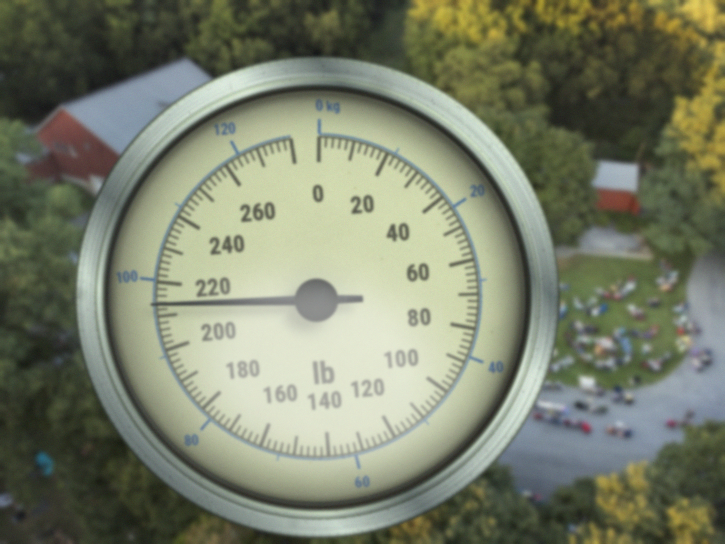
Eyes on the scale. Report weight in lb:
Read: 214 lb
